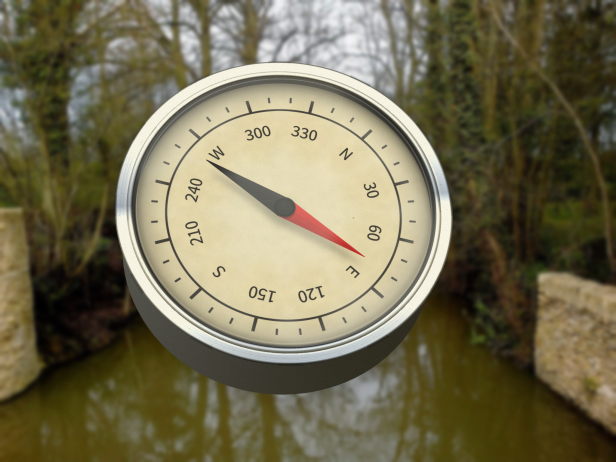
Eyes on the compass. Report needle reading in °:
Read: 80 °
